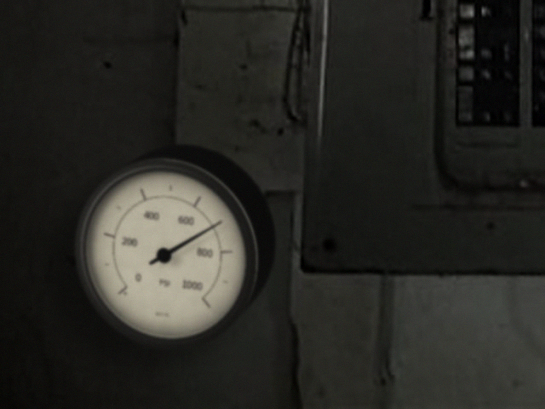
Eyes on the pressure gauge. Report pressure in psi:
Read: 700 psi
